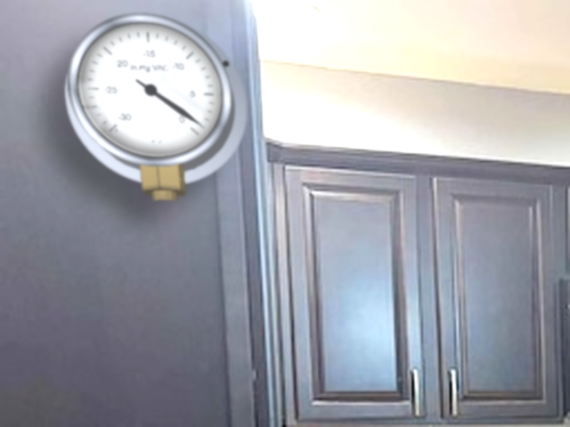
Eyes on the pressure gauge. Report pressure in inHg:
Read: -1 inHg
